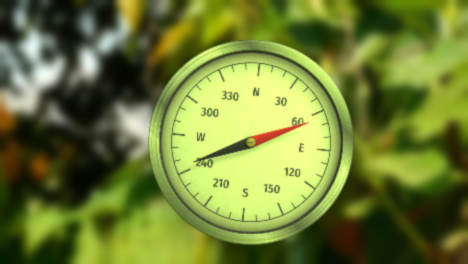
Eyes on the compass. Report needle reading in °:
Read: 65 °
